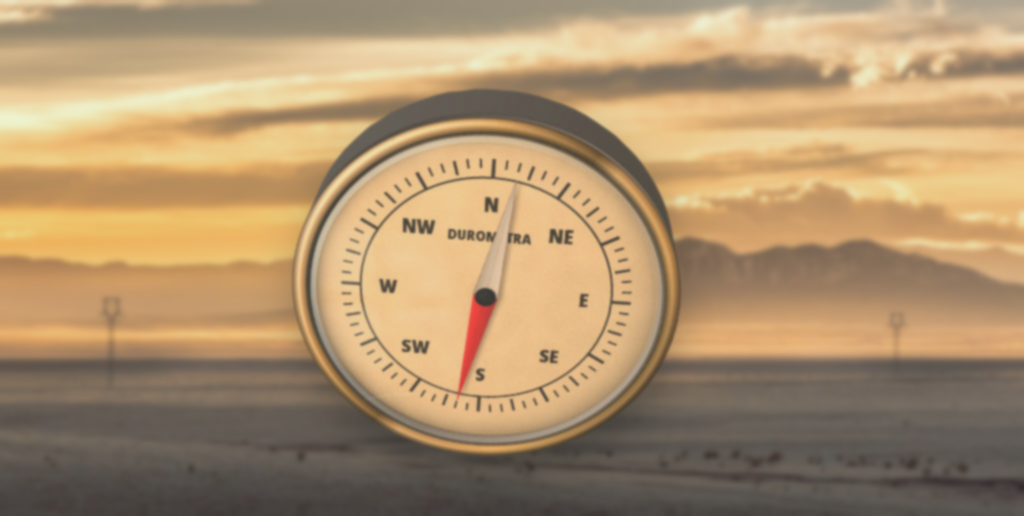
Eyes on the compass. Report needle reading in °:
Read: 190 °
